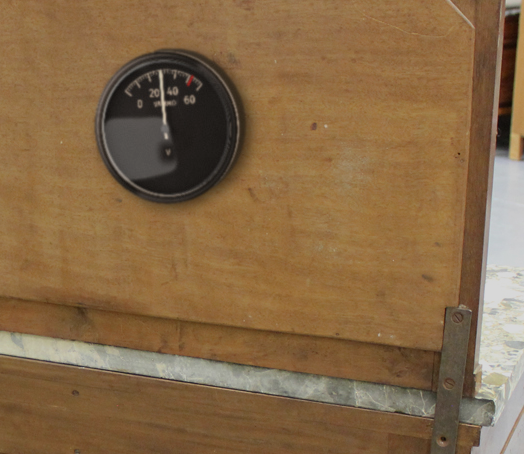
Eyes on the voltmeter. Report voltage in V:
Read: 30 V
